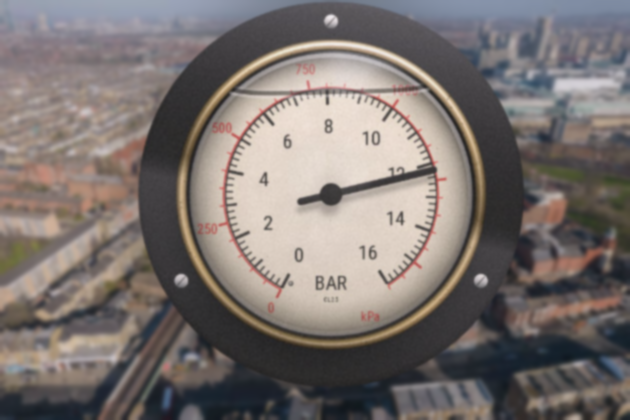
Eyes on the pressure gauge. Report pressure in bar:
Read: 12.2 bar
